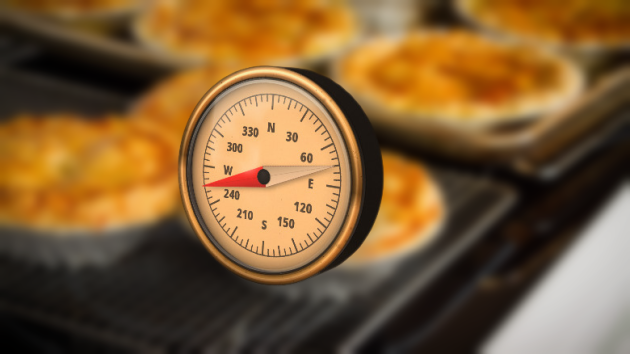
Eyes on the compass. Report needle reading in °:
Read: 255 °
